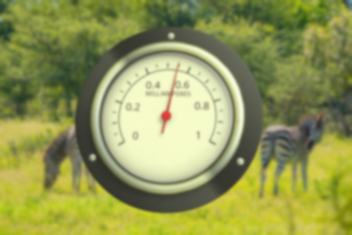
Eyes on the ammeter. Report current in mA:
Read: 0.55 mA
